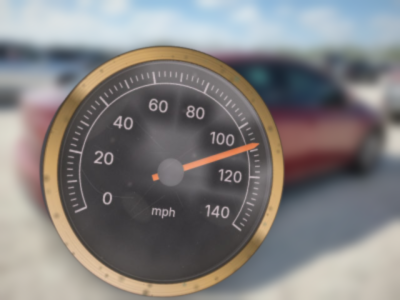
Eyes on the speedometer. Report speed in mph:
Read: 108 mph
